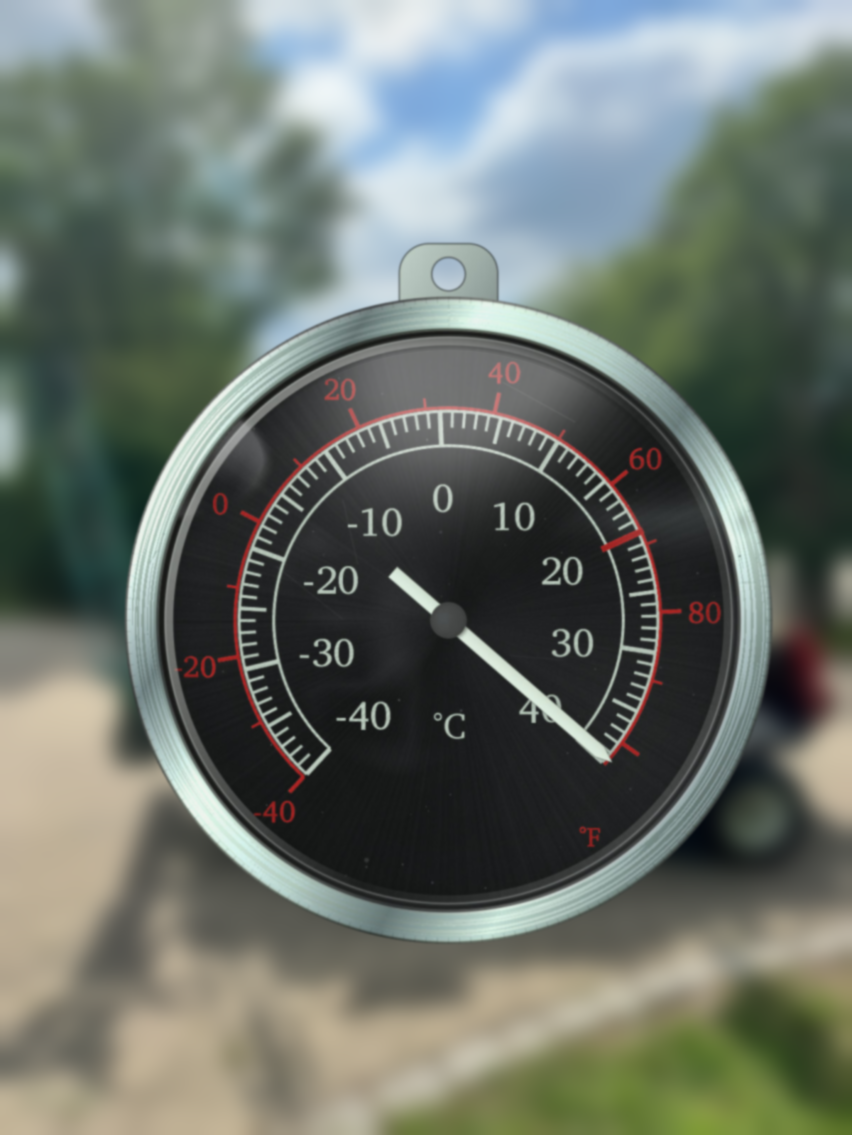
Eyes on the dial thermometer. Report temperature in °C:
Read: 39.5 °C
